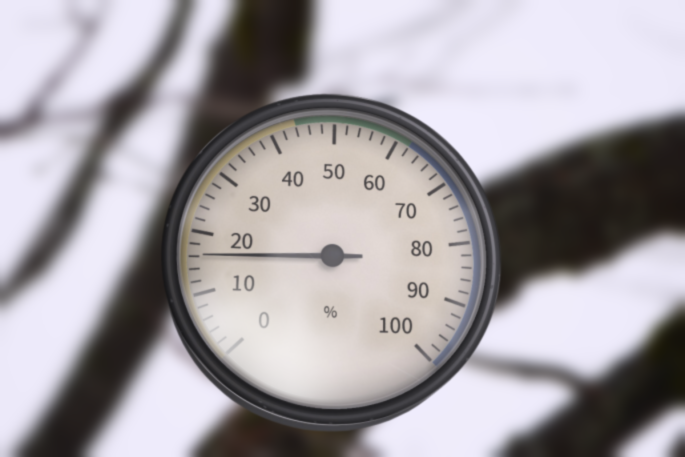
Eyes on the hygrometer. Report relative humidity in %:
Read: 16 %
